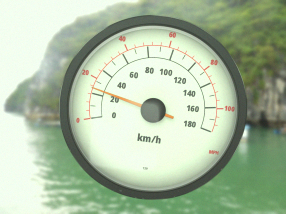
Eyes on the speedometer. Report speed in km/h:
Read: 25 km/h
